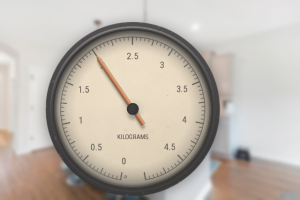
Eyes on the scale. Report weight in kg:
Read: 2 kg
